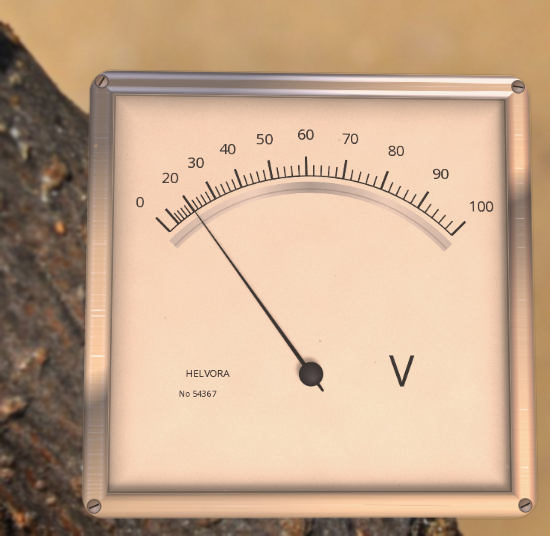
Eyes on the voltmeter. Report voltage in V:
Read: 20 V
